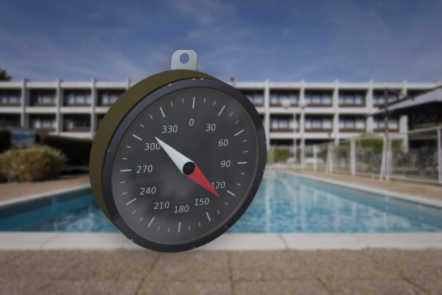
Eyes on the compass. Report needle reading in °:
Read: 130 °
